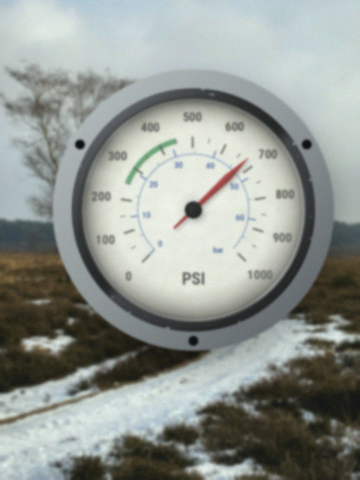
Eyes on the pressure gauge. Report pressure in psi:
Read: 675 psi
